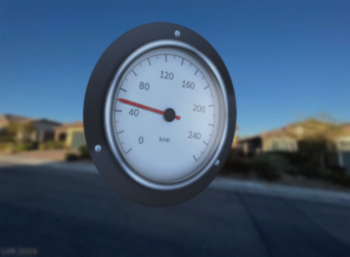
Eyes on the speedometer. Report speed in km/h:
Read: 50 km/h
